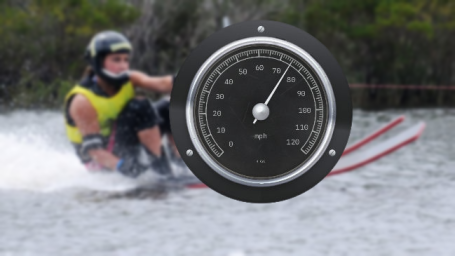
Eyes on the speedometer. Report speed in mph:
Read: 75 mph
